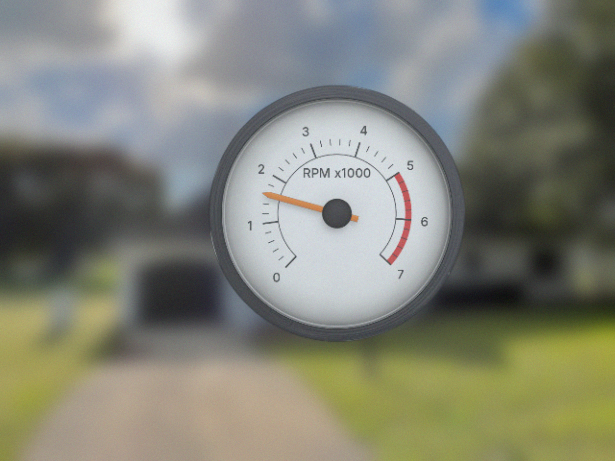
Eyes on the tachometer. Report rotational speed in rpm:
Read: 1600 rpm
